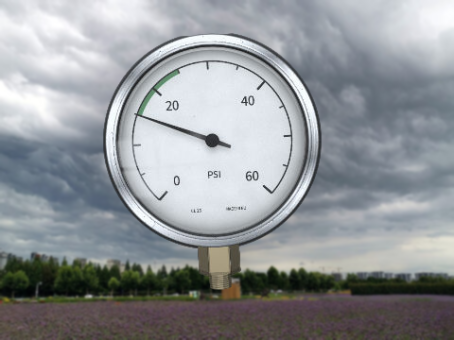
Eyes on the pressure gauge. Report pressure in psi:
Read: 15 psi
